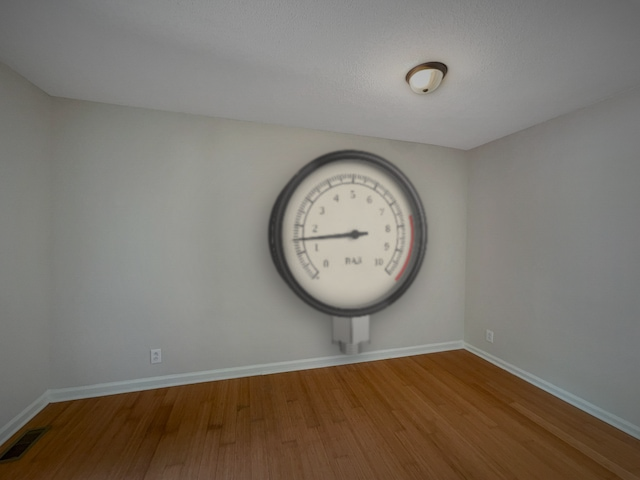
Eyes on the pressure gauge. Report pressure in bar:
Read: 1.5 bar
